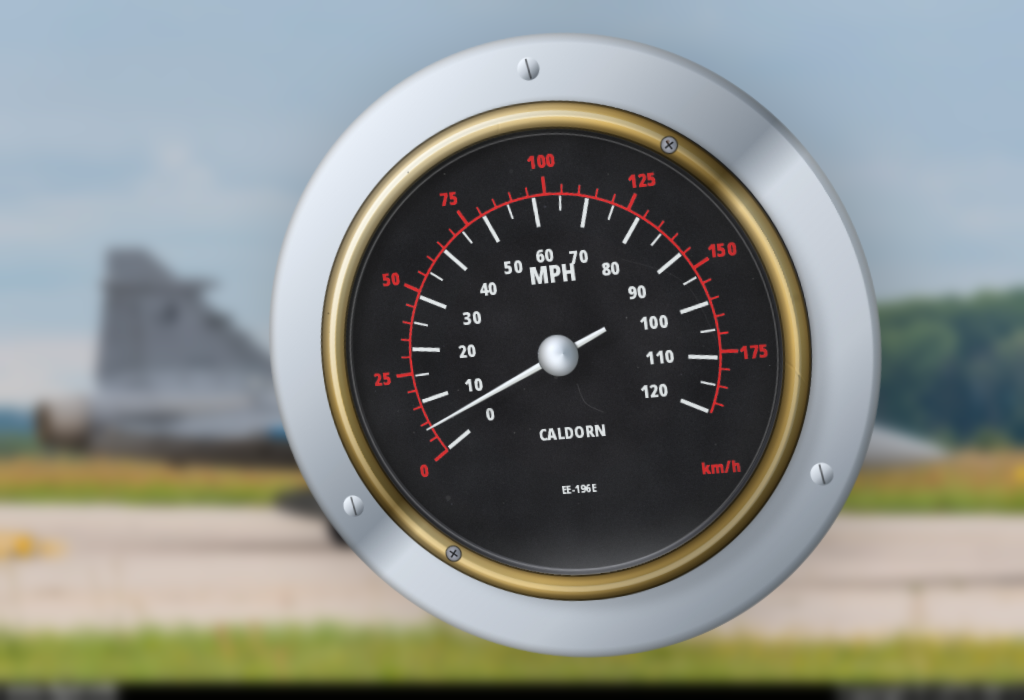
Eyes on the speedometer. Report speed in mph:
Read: 5 mph
